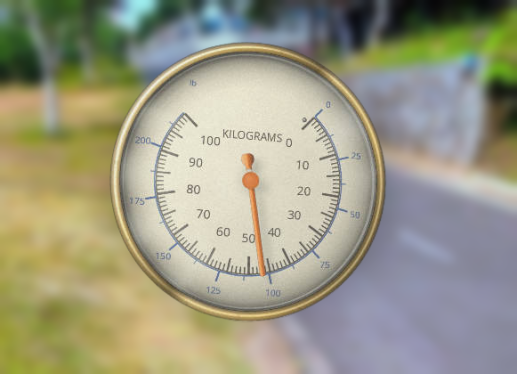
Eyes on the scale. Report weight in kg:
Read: 47 kg
